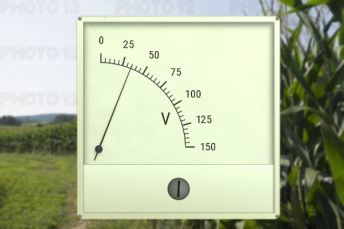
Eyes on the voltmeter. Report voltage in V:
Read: 35 V
